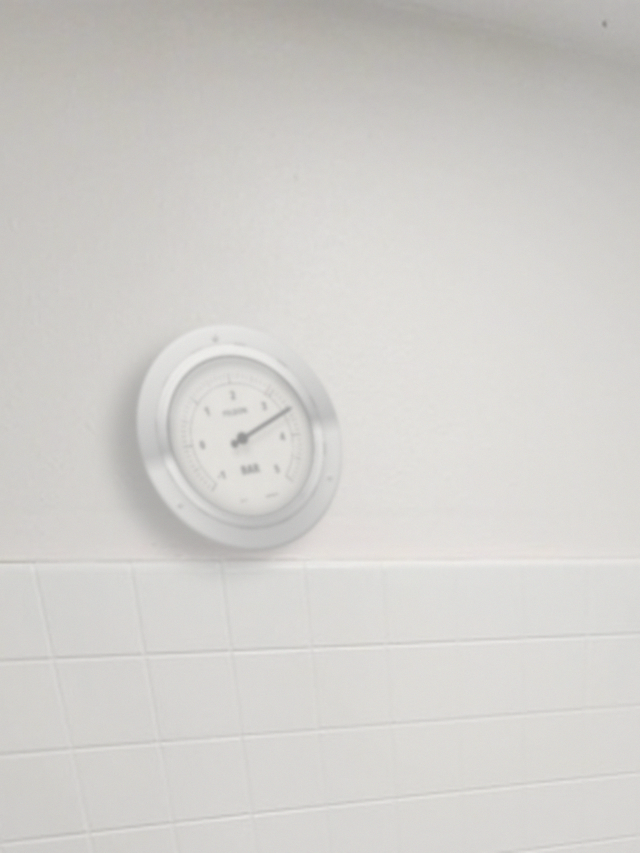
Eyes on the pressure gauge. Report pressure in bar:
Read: 3.5 bar
